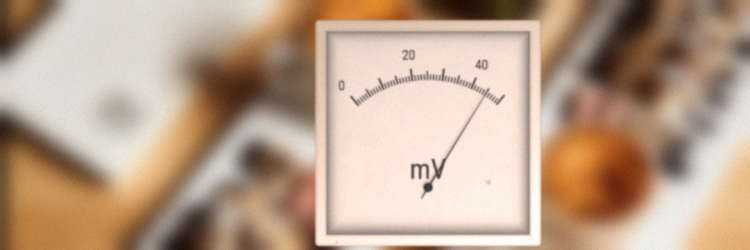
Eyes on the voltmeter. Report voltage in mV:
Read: 45 mV
